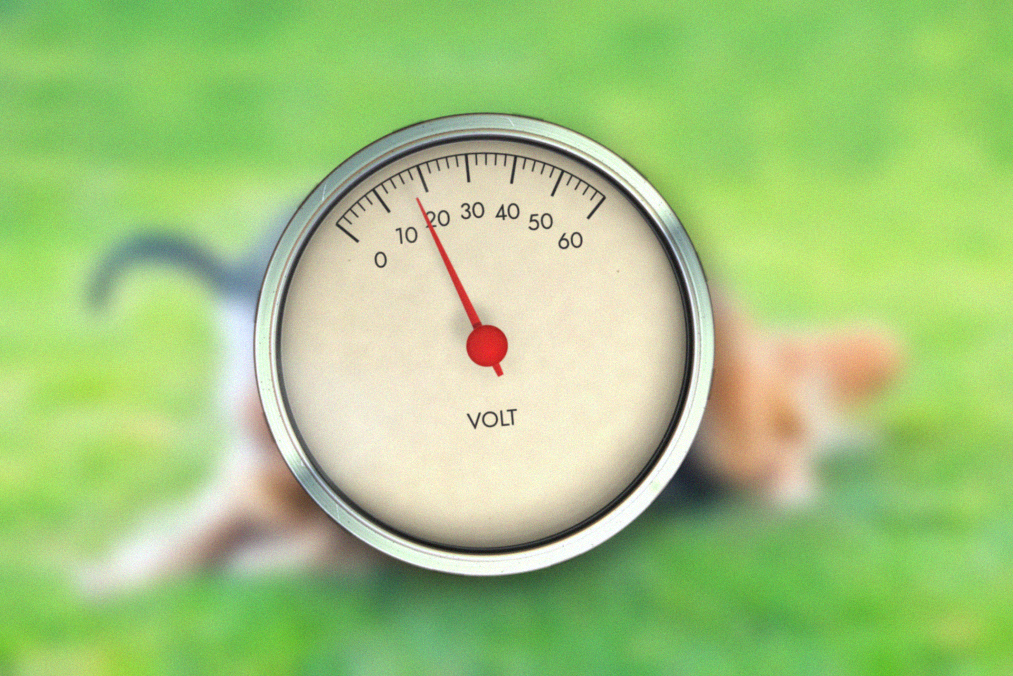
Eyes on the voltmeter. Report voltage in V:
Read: 17 V
